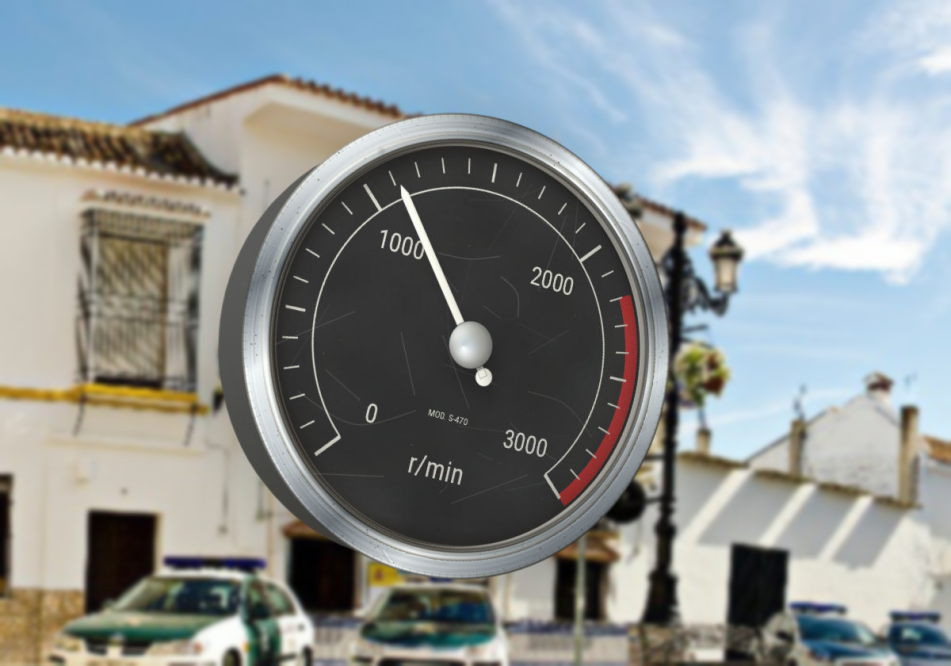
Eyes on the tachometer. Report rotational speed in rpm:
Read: 1100 rpm
